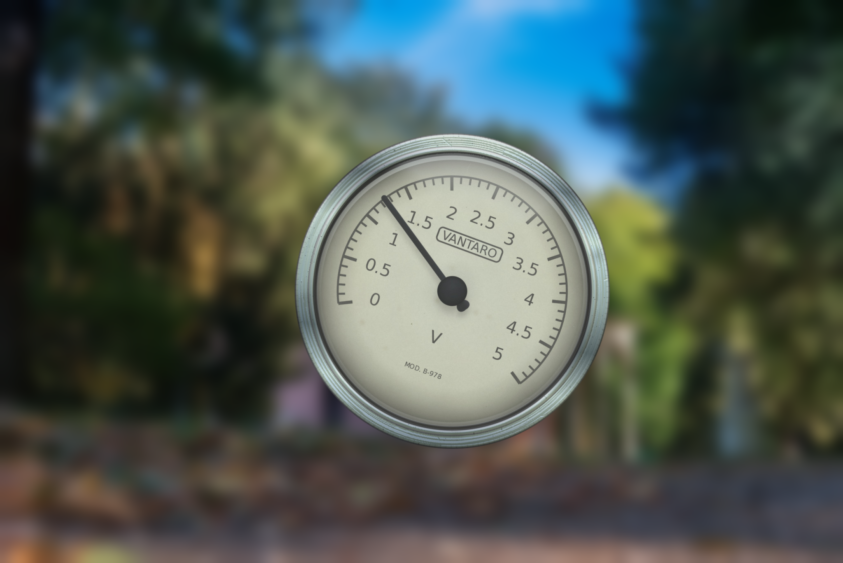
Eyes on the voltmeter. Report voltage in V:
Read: 1.25 V
